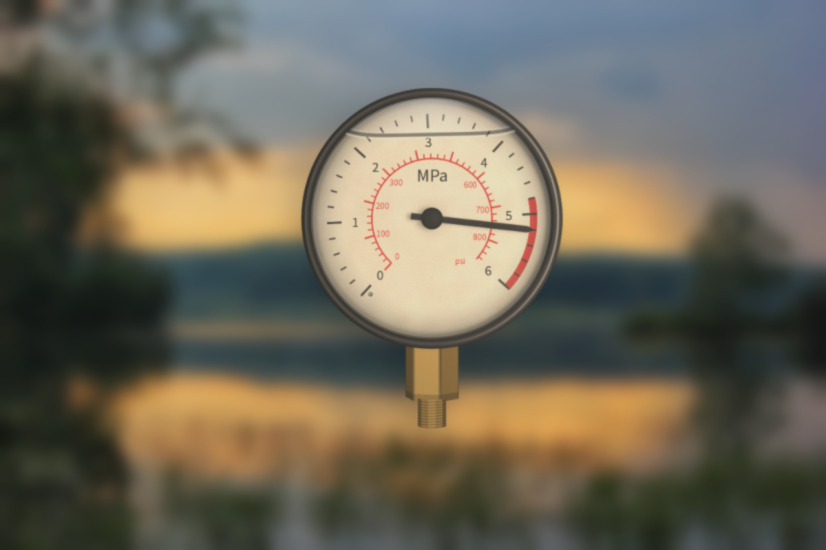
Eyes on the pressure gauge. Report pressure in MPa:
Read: 5.2 MPa
